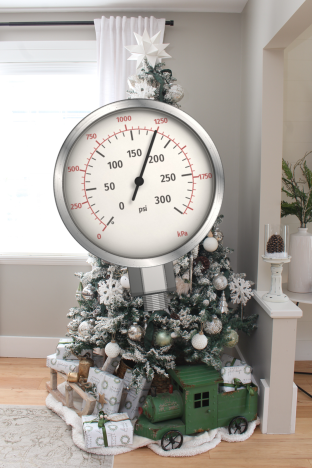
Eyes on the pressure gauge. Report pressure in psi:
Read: 180 psi
